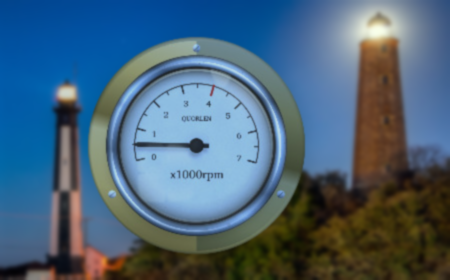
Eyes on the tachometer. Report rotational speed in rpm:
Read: 500 rpm
